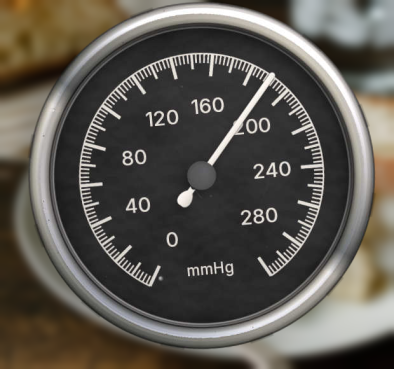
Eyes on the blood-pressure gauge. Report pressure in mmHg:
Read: 190 mmHg
